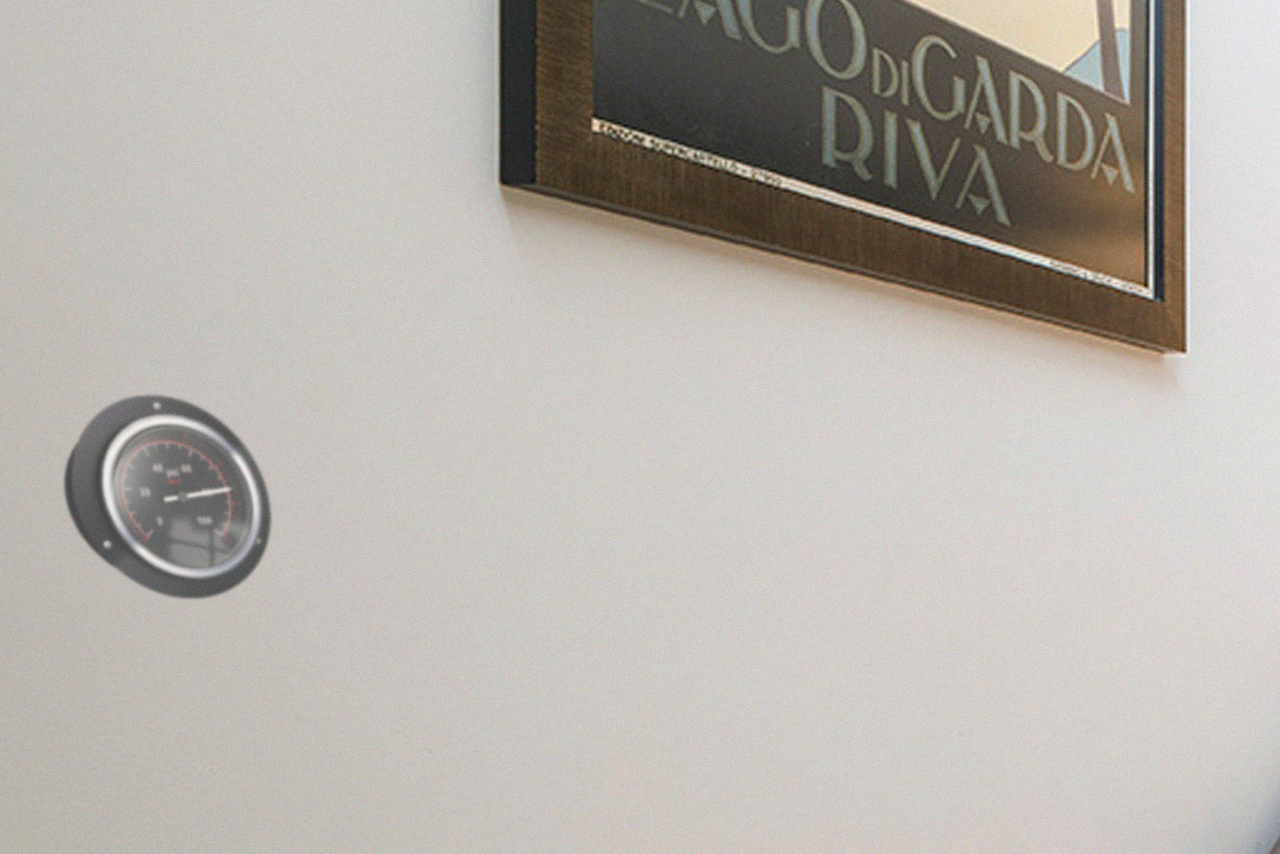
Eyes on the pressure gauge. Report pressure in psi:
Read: 80 psi
